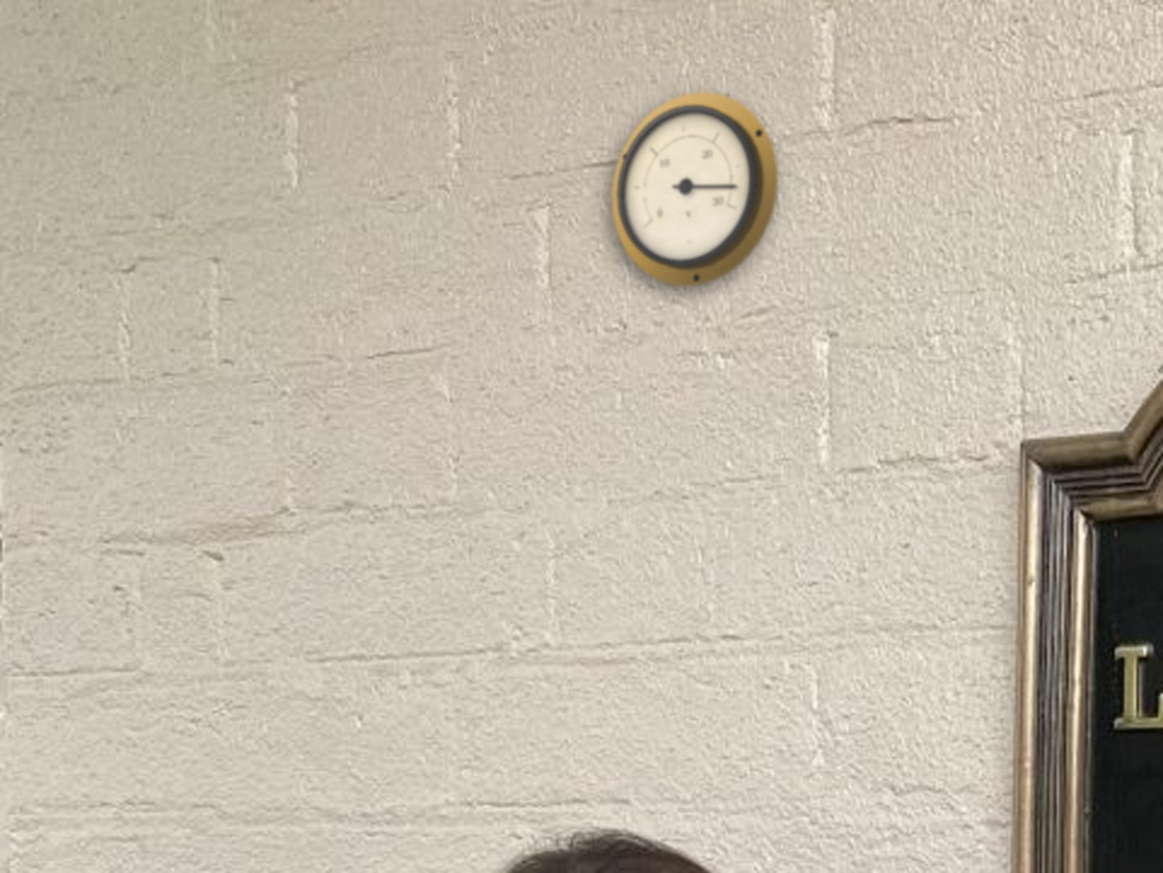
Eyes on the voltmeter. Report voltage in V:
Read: 27.5 V
